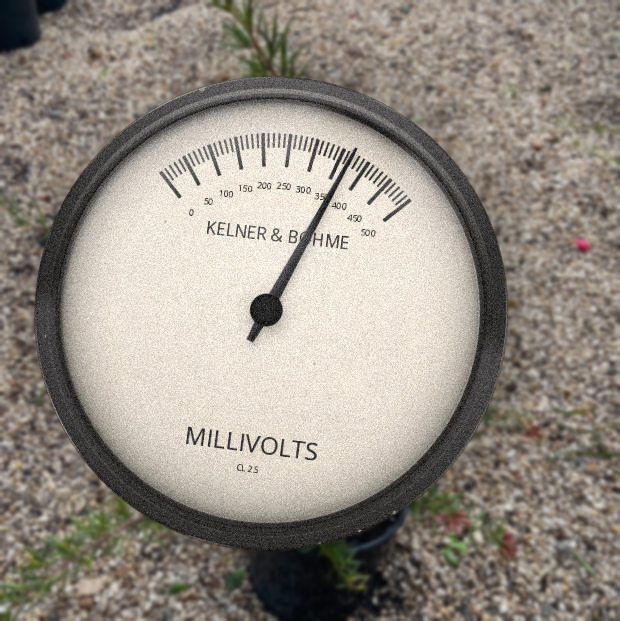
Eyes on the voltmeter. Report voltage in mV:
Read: 370 mV
